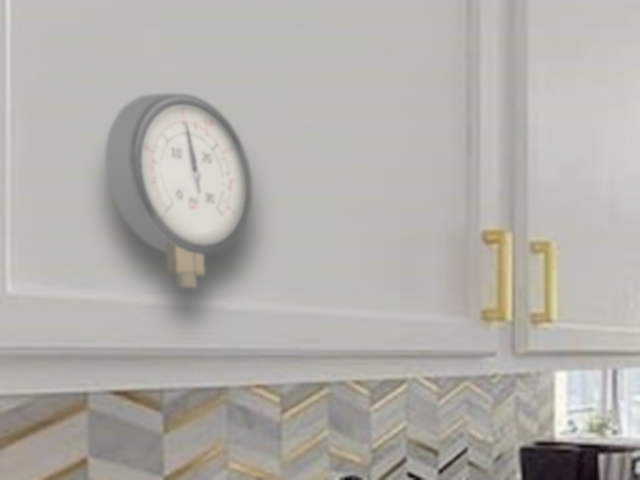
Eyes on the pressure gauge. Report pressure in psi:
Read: 14 psi
